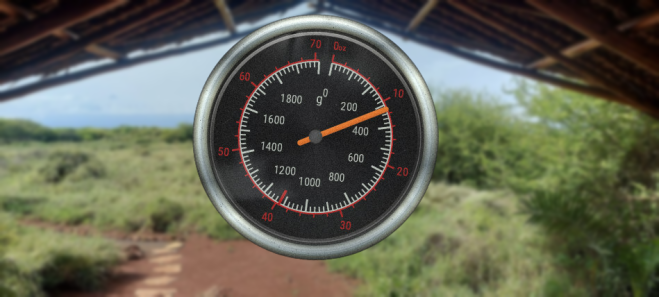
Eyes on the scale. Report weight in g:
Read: 320 g
